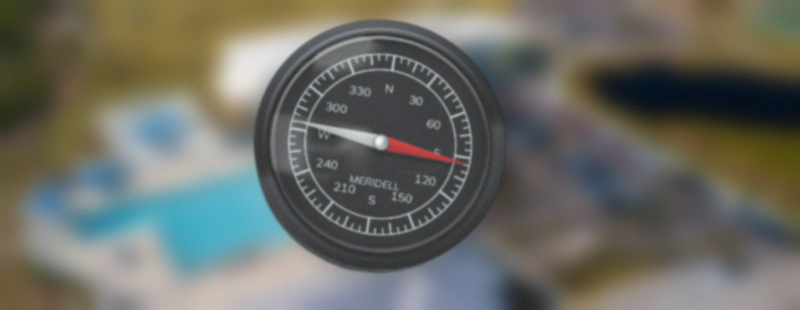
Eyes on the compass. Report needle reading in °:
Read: 95 °
